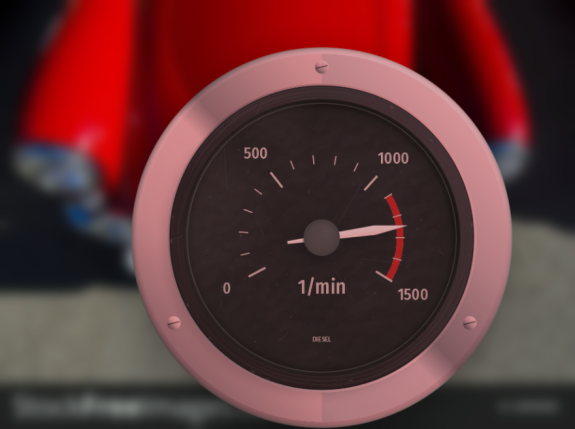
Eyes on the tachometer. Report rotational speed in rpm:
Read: 1250 rpm
